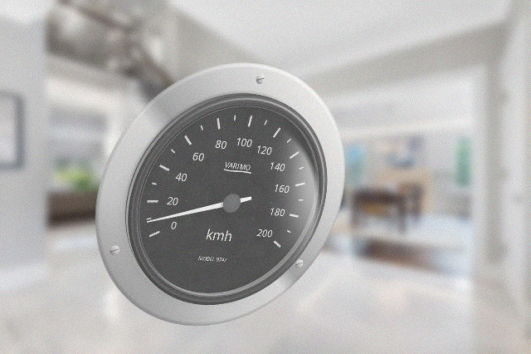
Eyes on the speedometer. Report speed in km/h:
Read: 10 km/h
